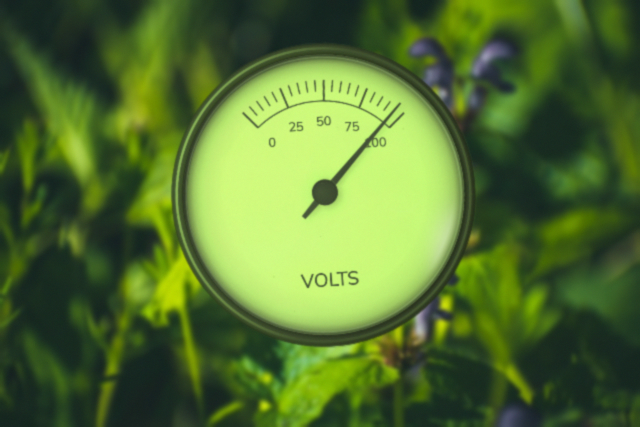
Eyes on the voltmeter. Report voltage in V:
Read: 95 V
